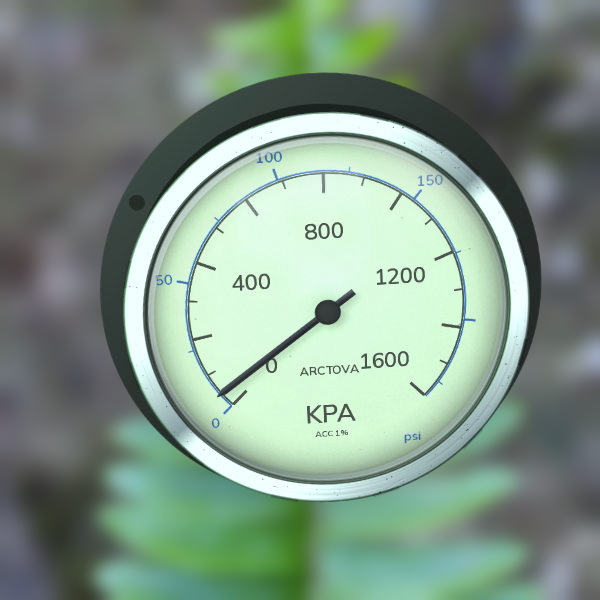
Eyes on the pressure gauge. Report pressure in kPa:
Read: 50 kPa
